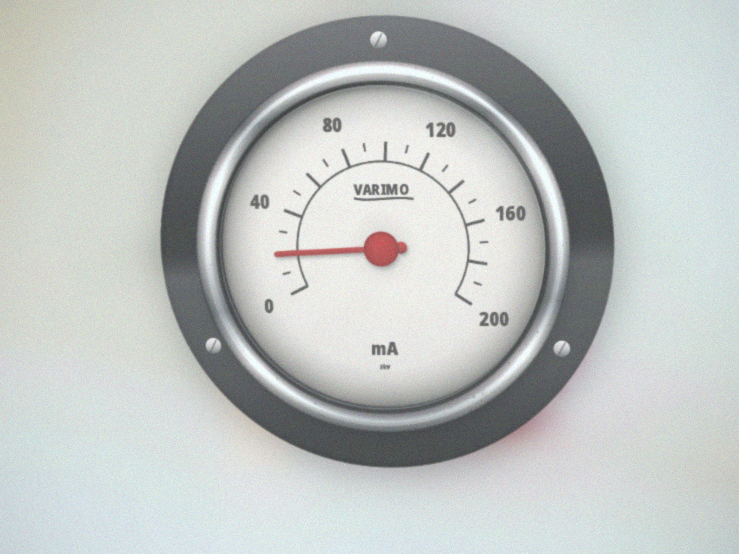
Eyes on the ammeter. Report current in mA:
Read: 20 mA
